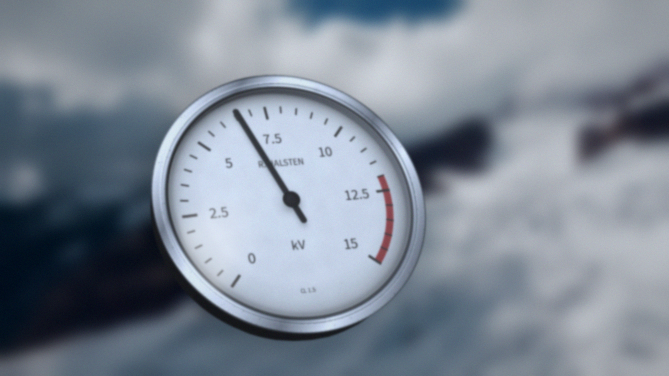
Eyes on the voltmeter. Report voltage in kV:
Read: 6.5 kV
